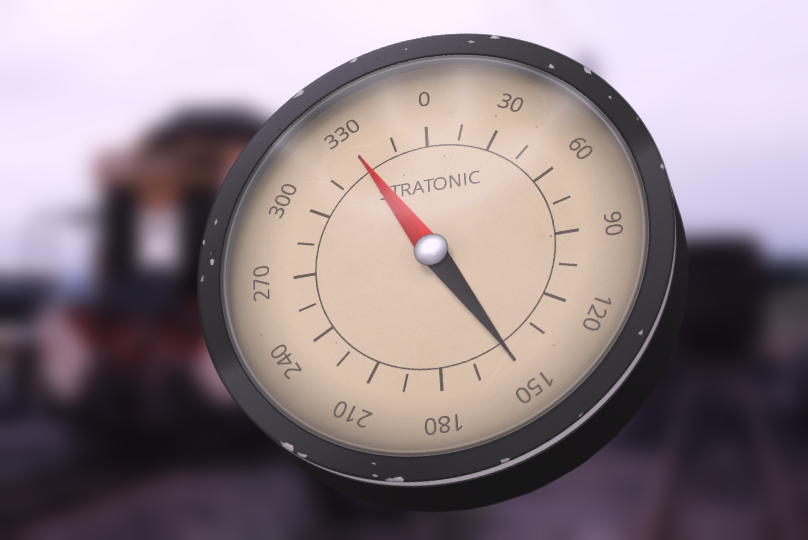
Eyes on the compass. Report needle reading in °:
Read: 330 °
